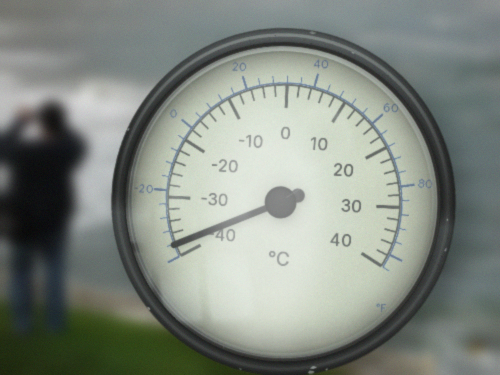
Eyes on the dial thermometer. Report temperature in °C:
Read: -38 °C
